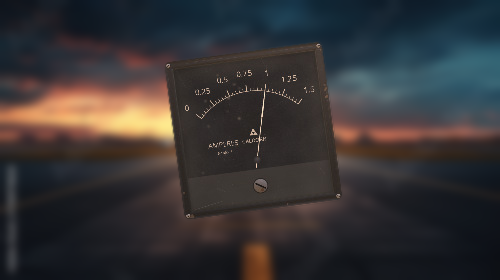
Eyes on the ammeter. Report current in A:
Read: 1 A
